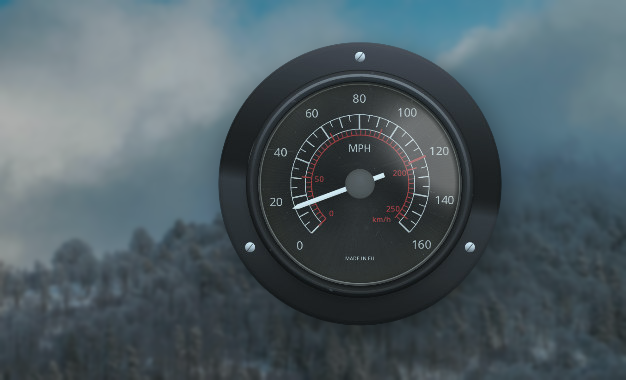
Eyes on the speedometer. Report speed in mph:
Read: 15 mph
